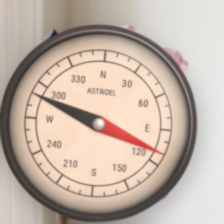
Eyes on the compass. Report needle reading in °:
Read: 110 °
